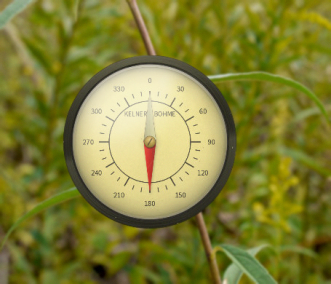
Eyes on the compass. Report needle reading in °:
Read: 180 °
